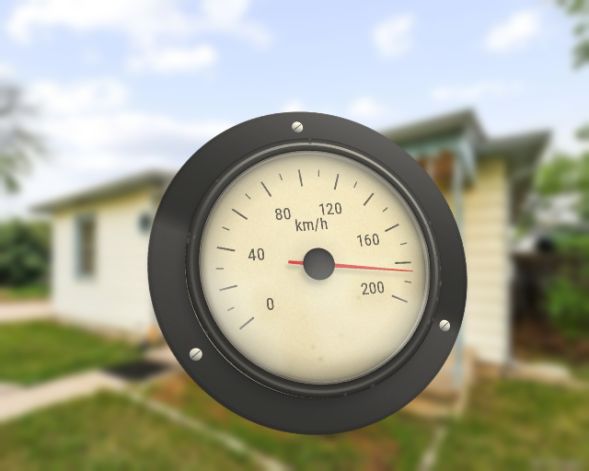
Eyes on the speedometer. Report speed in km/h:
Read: 185 km/h
